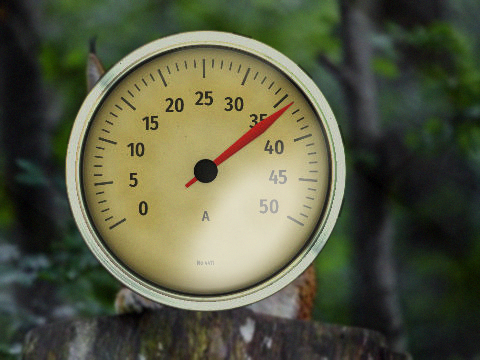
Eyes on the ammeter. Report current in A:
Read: 36 A
